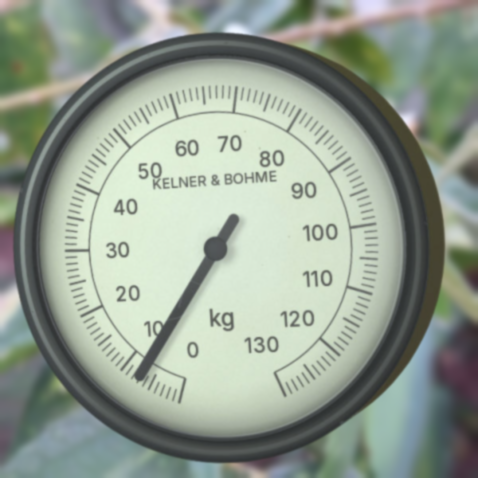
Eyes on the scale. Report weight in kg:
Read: 7 kg
